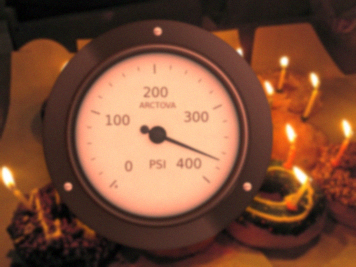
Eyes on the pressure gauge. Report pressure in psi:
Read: 370 psi
